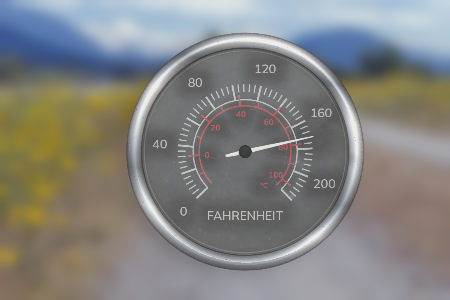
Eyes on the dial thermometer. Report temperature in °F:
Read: 172 °F
